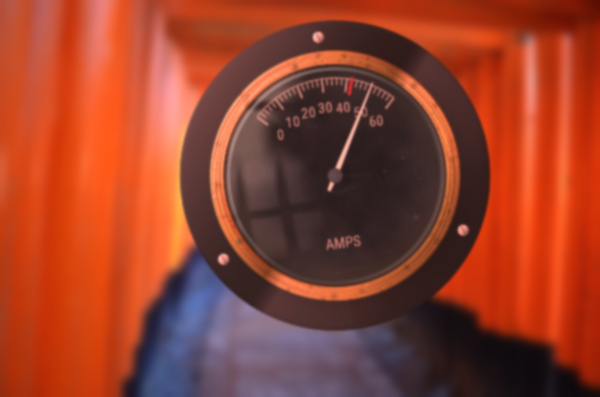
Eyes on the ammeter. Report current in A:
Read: 50 A
